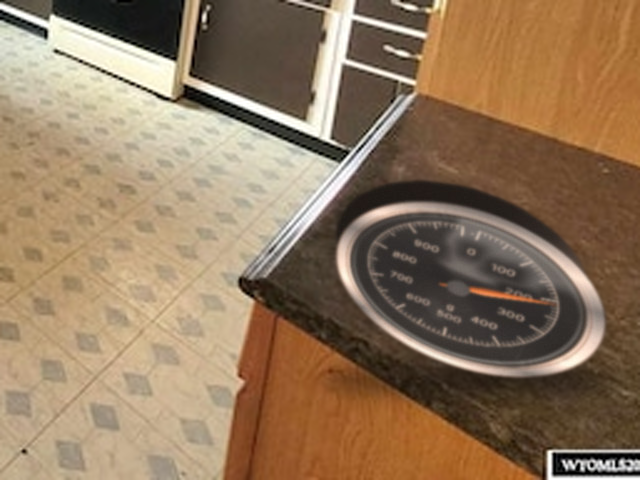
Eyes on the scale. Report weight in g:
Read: 200 g
